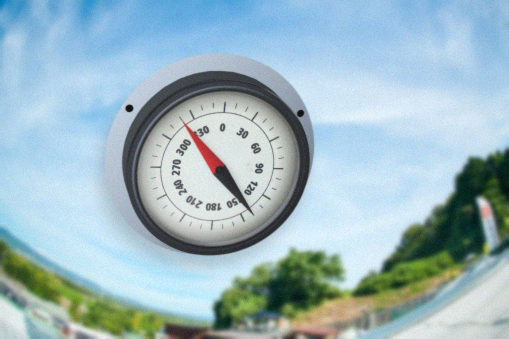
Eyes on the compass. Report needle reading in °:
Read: 320 °
